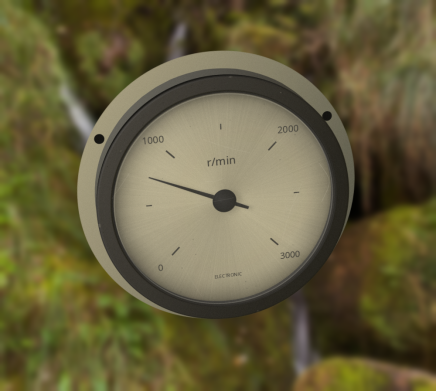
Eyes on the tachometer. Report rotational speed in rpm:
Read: 750 rpm
